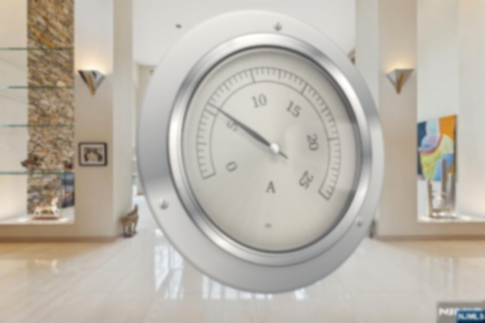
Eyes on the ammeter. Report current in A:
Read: 5.5 A
